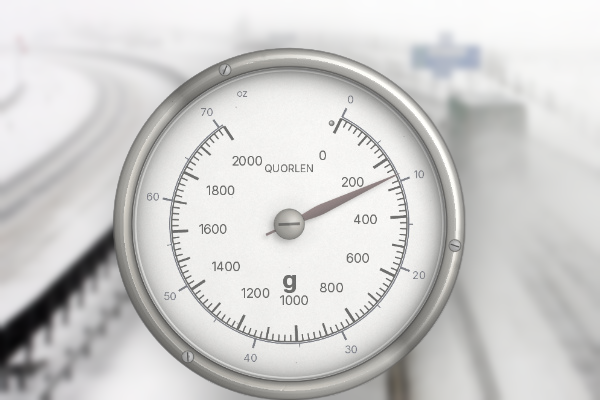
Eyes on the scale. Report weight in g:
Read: 260 g
